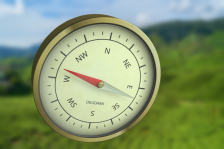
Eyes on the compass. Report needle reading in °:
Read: 285 °
